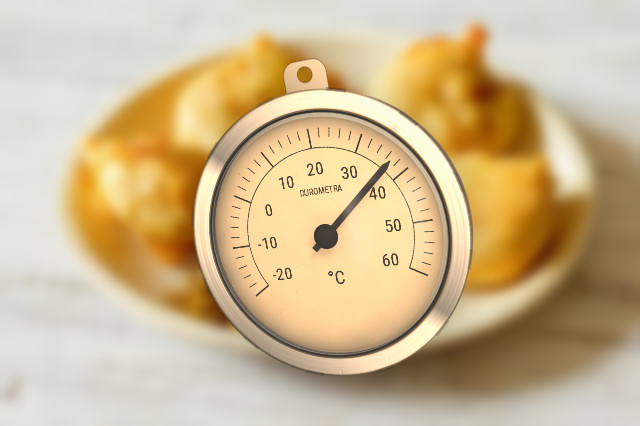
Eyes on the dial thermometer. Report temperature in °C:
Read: 37 °C
